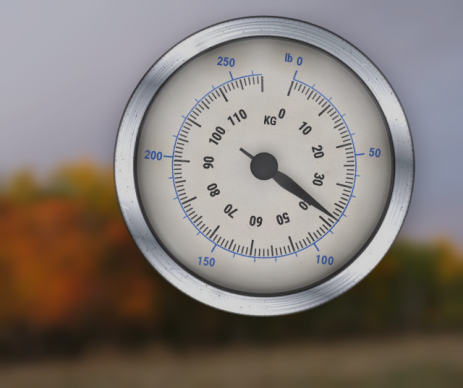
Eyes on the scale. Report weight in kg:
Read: 38 kg
